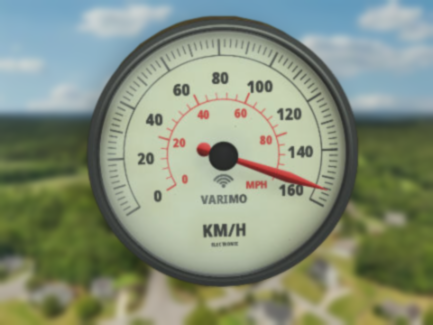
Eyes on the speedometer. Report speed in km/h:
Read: 154 km/h
